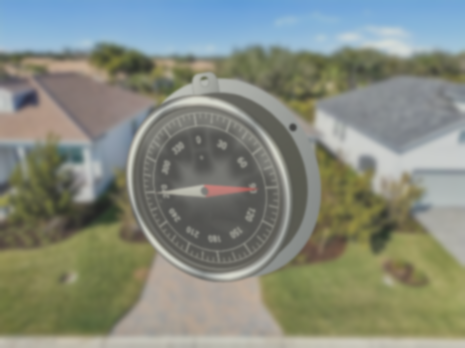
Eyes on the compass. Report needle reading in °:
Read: 90 °
